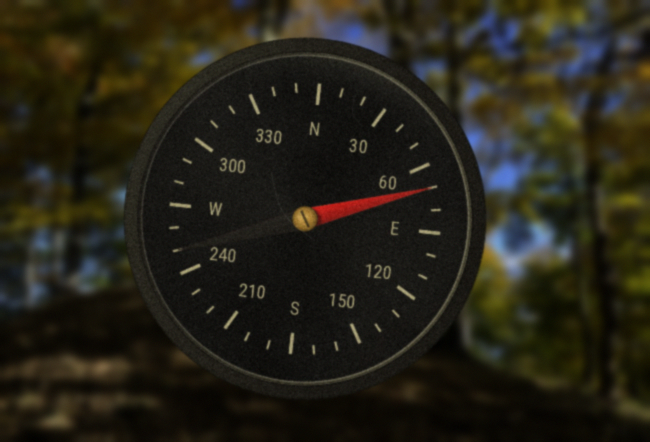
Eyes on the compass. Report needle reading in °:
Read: 70 °
